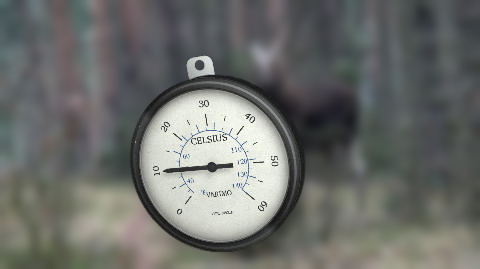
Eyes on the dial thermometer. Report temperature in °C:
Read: 10 °C
